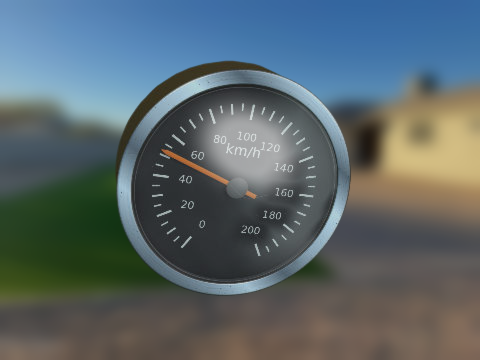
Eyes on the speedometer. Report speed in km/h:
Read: 52.5 km/h
